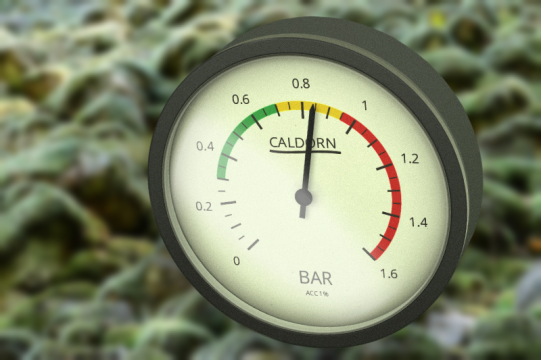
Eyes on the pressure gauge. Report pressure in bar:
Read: 0.85 bar
